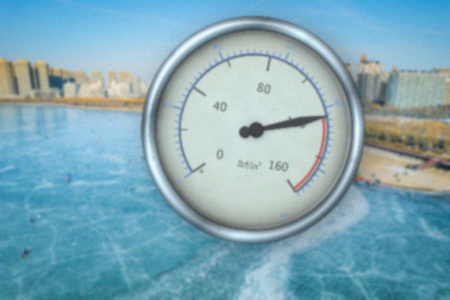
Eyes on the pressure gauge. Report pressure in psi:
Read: 120 psi
